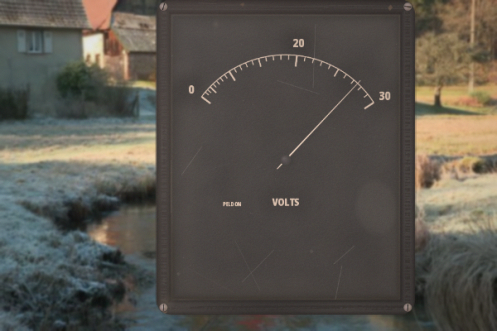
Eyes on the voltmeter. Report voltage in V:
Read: 27.5 V
